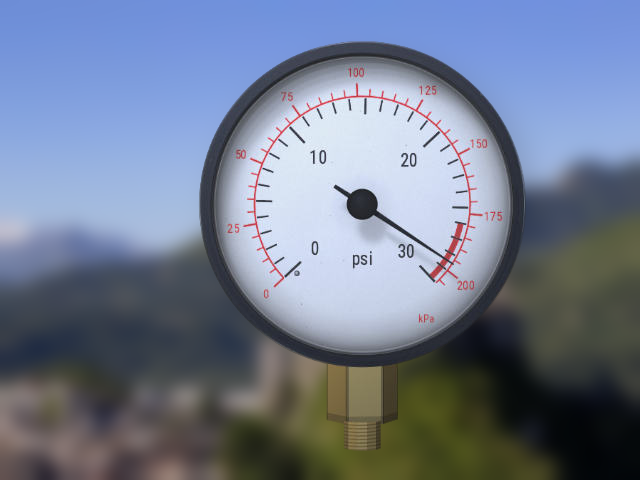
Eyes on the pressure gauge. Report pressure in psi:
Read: 28.5 psi
